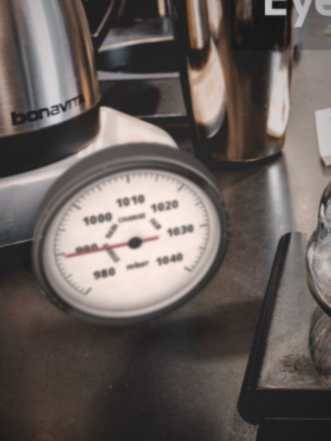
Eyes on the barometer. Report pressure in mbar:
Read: 990 mbar
